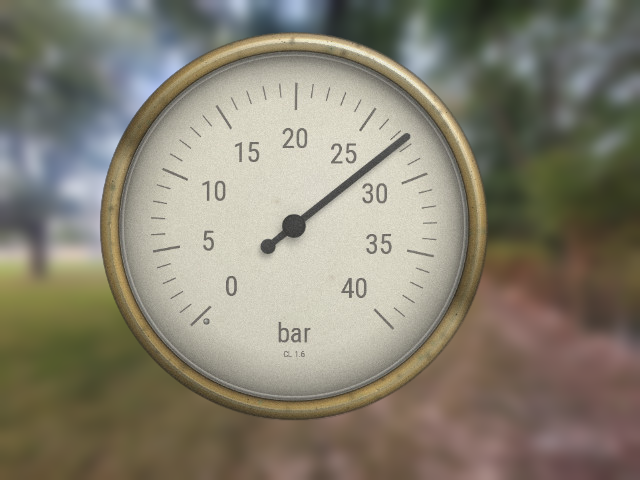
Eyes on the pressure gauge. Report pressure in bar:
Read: 27.5 bar
